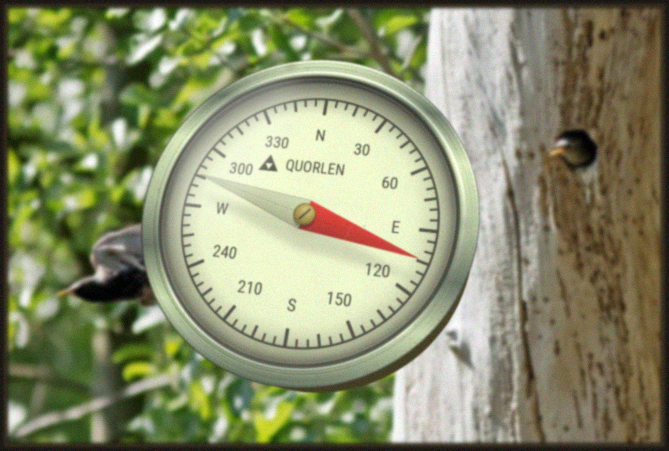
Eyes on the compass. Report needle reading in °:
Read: 105 °
